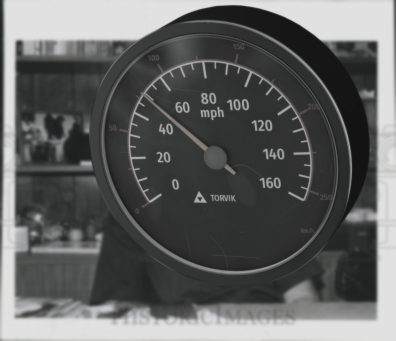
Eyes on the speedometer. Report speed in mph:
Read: 50 mph
